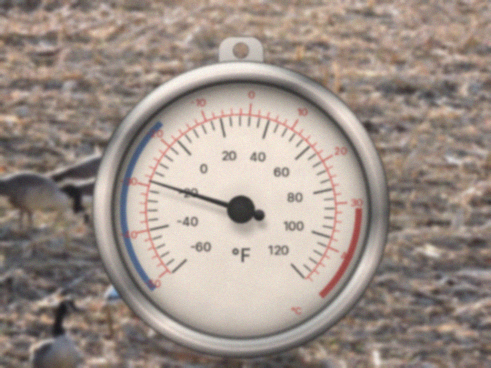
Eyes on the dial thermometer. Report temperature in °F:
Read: -20 °F
